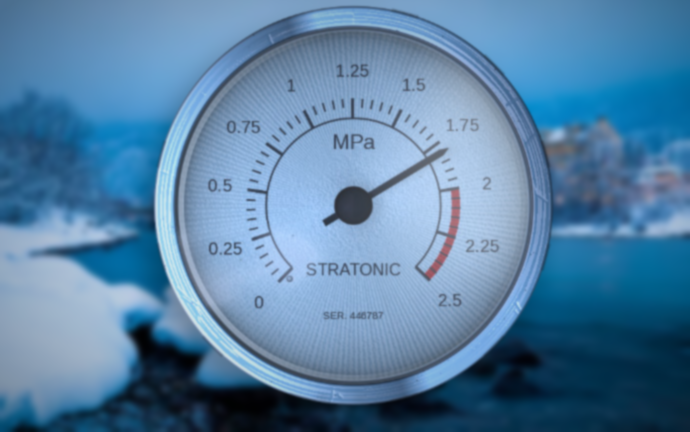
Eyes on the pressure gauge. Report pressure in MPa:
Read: 1.8 MPa
